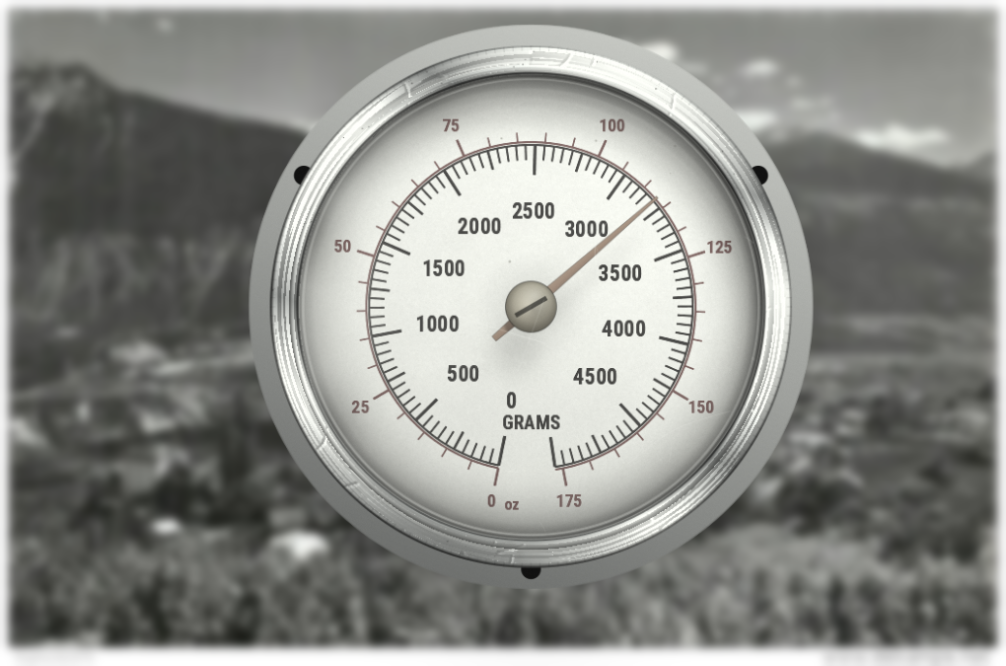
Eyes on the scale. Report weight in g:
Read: 3200 g
